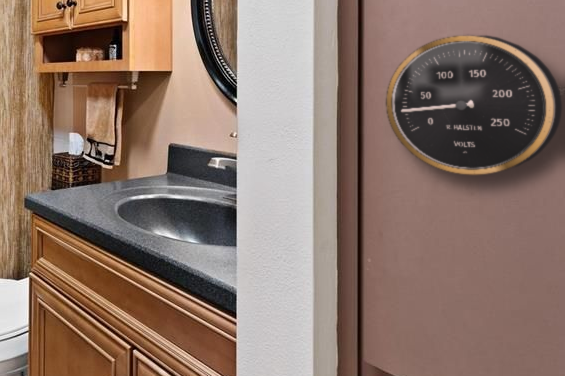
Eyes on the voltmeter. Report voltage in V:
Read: 25 V
